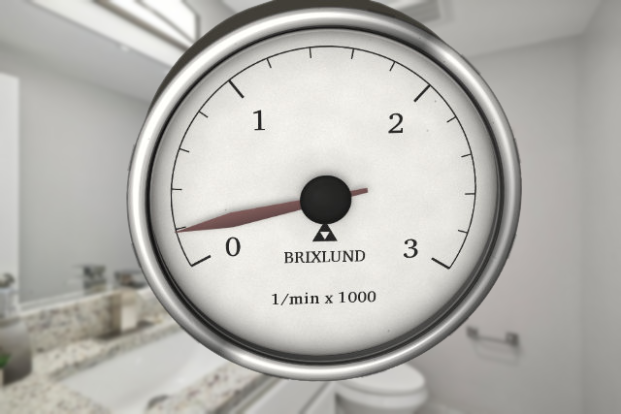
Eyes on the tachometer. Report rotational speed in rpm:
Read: 200 rpm
